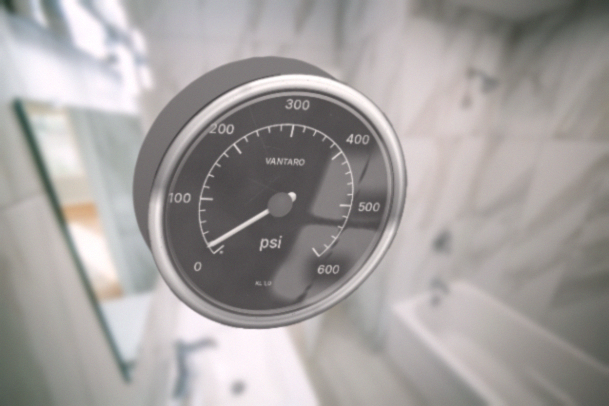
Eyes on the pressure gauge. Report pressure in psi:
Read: 20 psi
